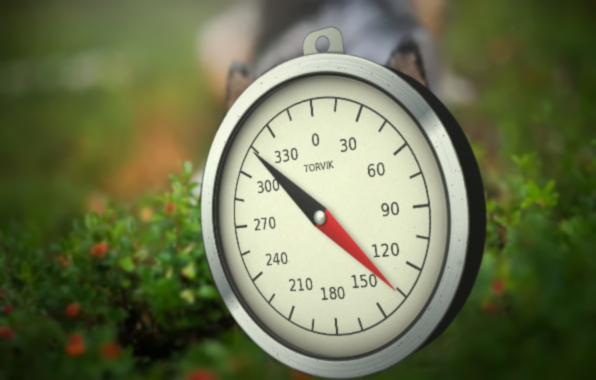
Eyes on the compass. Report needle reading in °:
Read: 135 °
